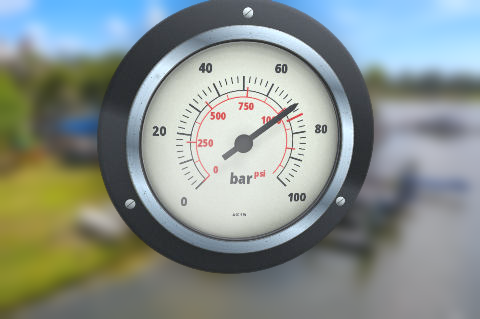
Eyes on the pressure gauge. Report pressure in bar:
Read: 70 bar
